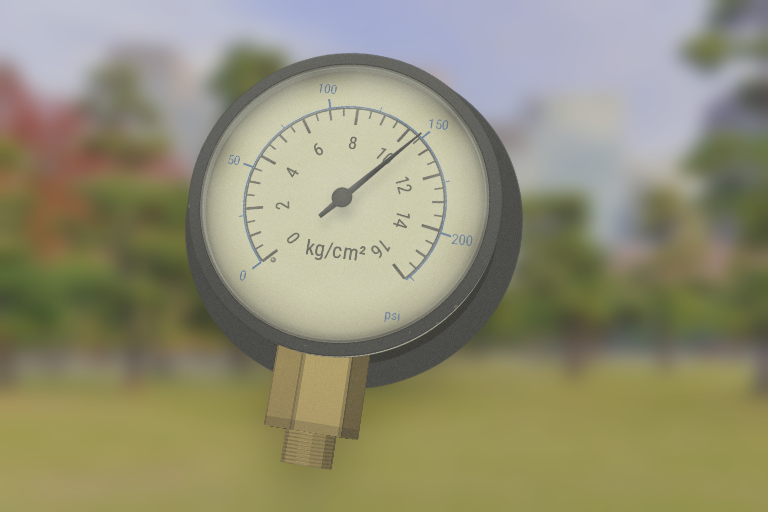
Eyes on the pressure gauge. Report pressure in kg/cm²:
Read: 10.5 kg/cm²
